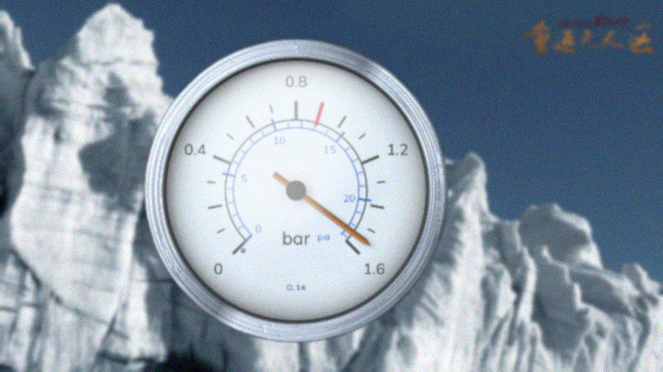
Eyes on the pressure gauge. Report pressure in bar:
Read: 1.55 bar
